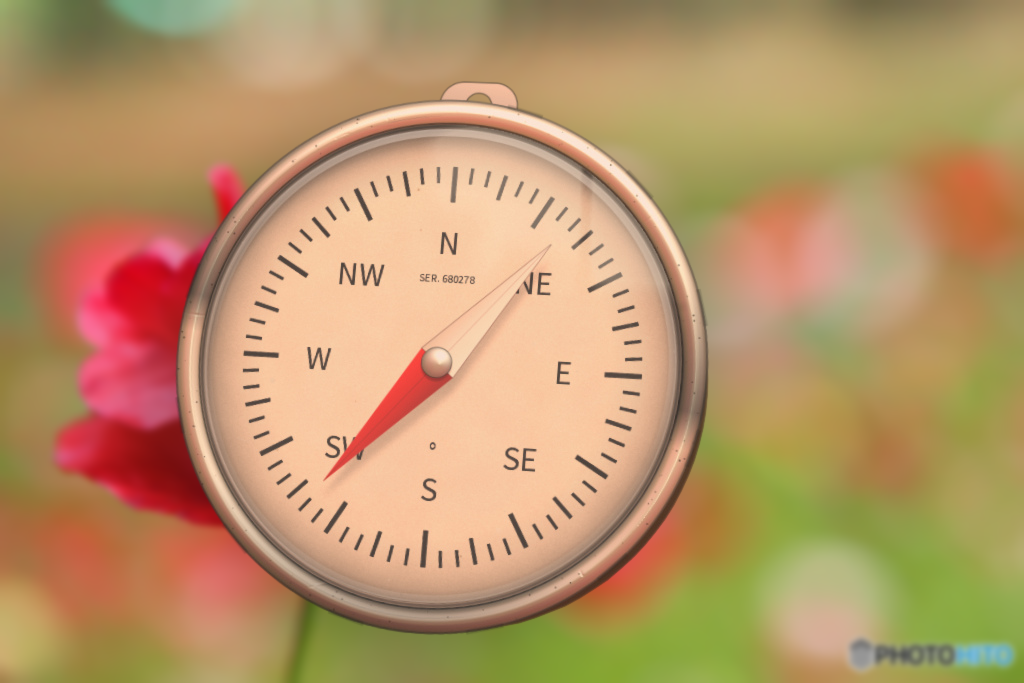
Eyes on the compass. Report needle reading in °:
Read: 220 °
